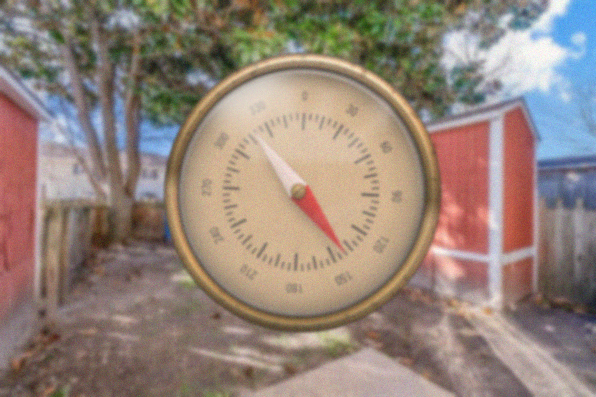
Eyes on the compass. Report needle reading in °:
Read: 140 °
